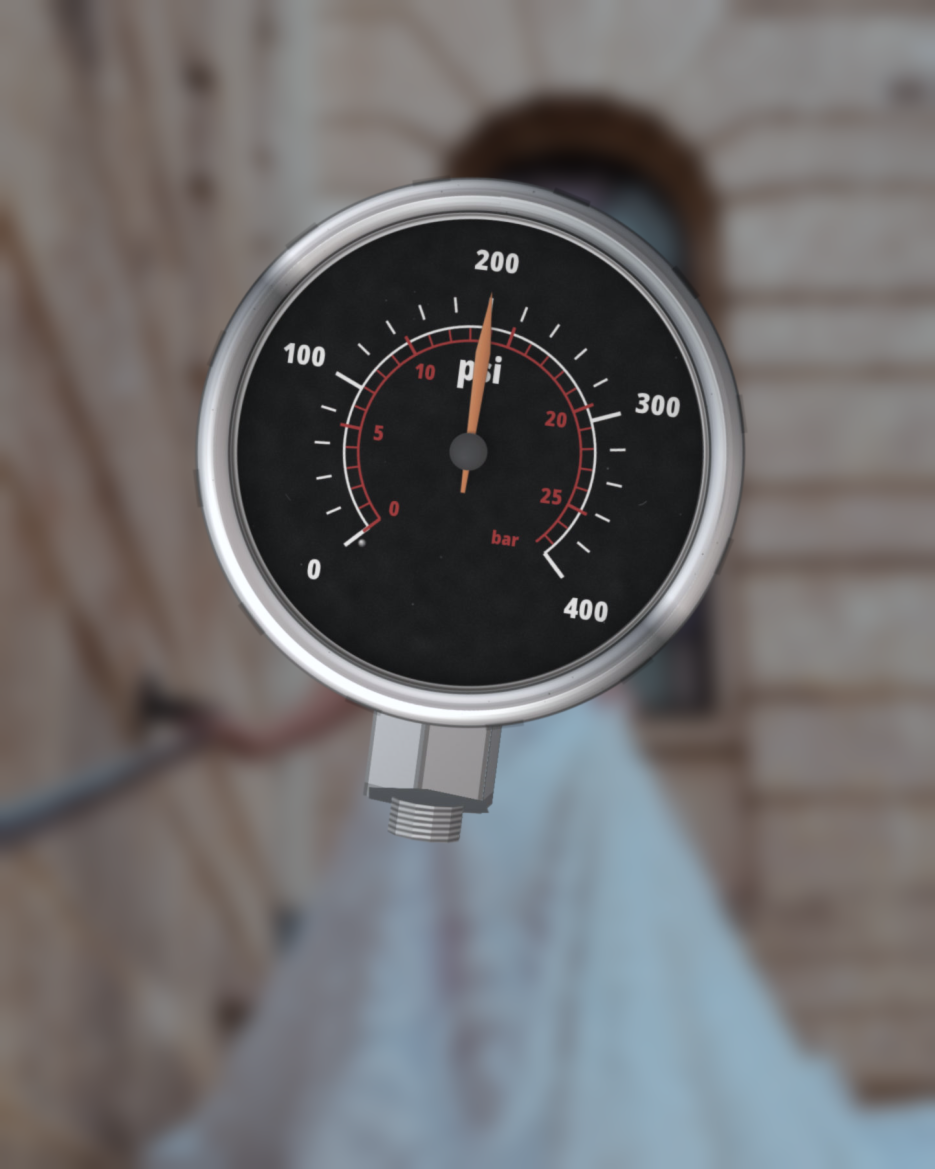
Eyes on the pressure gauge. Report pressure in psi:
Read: 200 psi
